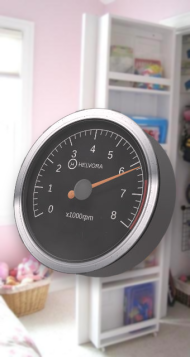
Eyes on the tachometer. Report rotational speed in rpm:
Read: 6200 rpm
